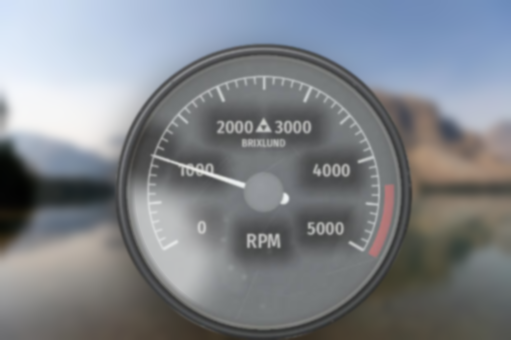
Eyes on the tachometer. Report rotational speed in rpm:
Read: 1000 rpm
